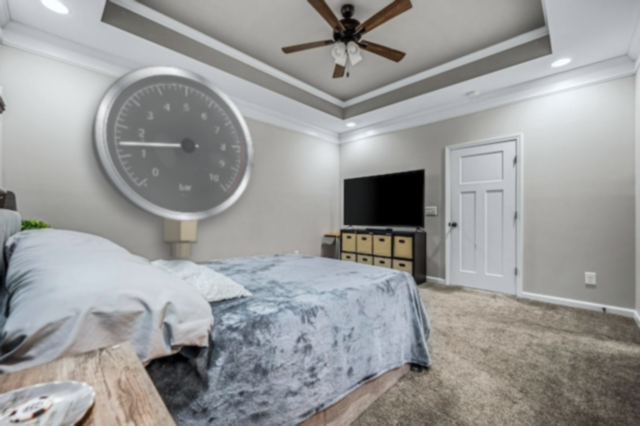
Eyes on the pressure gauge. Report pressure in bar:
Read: 1.4 bar
